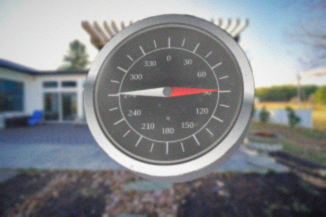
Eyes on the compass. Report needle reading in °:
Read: 90 °
